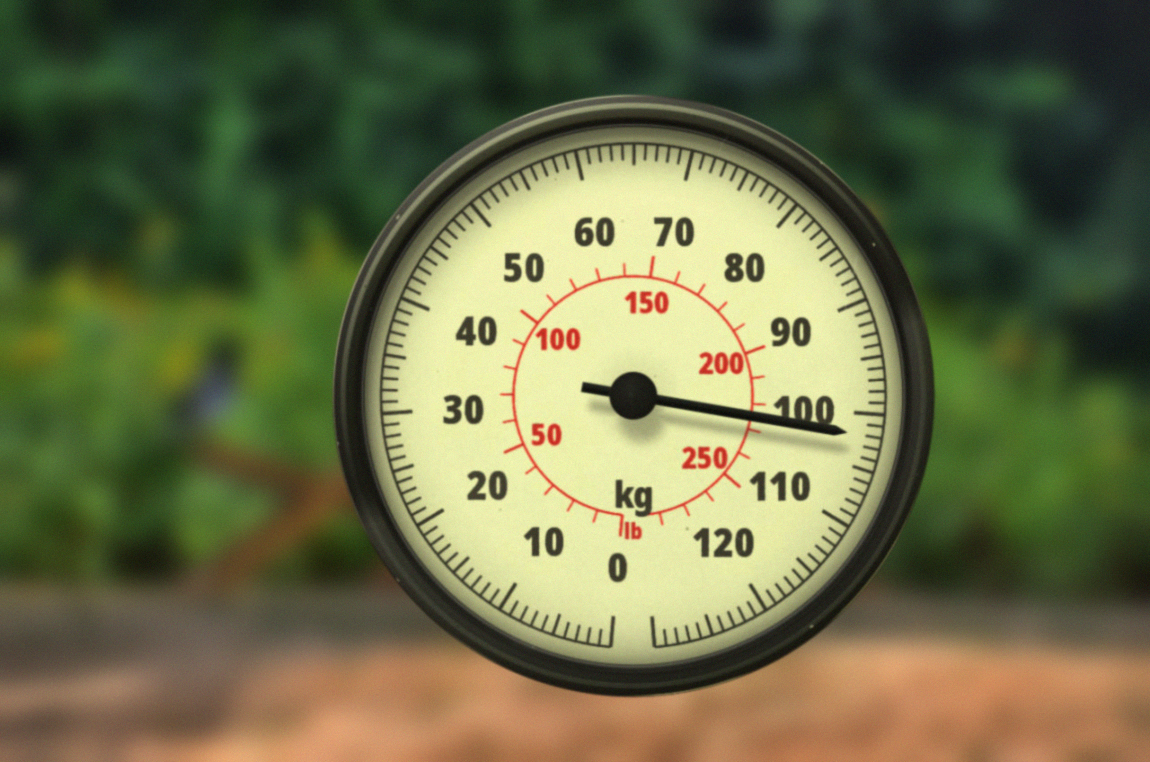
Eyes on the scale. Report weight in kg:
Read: 102 kg
